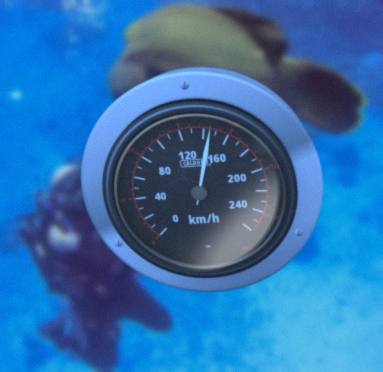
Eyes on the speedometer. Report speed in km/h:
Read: 145 km/h
